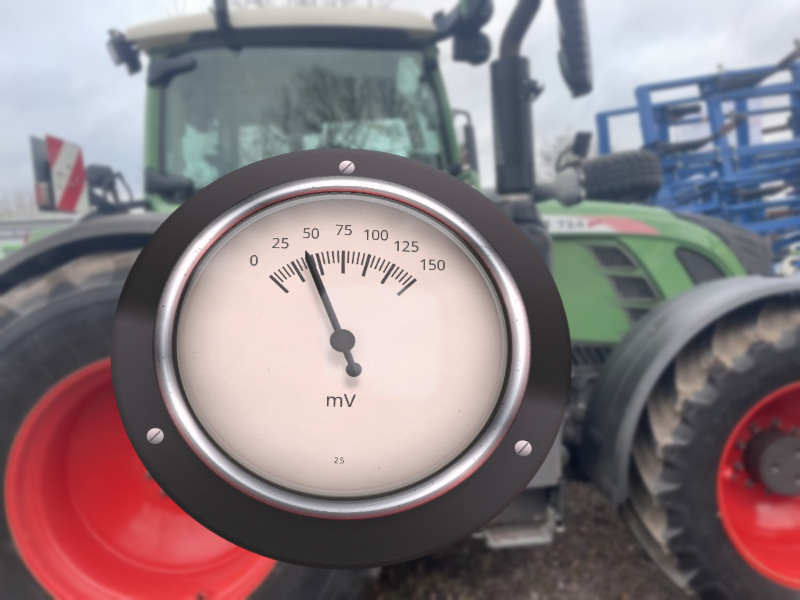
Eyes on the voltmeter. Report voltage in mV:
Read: 40 mV
